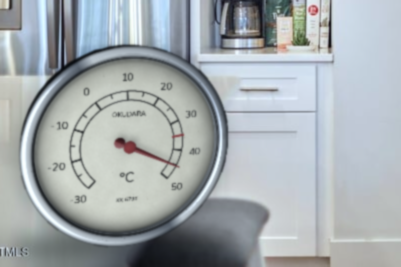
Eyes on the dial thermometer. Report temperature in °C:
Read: 45 °C
